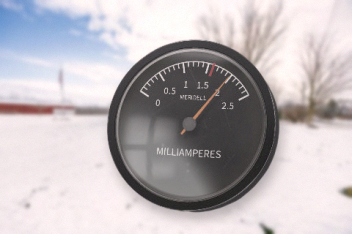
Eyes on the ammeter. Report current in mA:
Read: 2 mA
